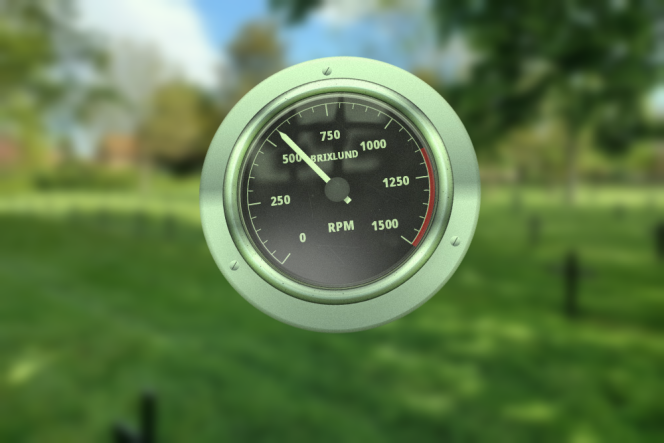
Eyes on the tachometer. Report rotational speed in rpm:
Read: 550 rpm
